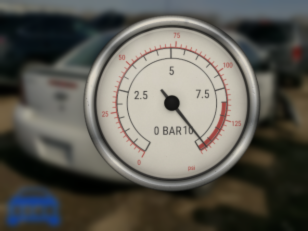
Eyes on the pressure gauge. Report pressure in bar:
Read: 9.75 bar
